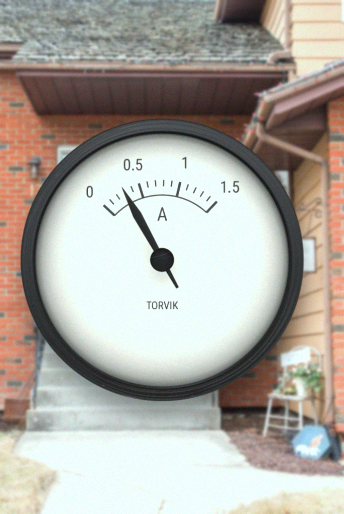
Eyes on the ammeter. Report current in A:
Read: 0.3 A
